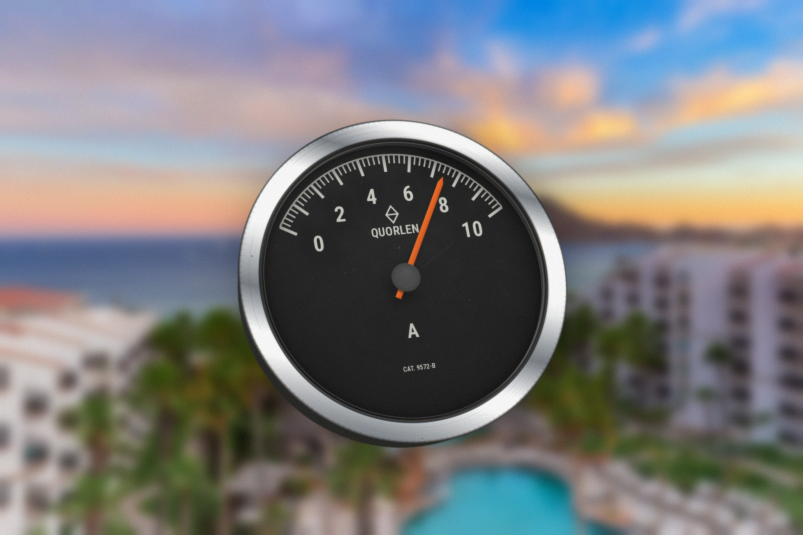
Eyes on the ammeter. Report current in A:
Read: 7.4 A
